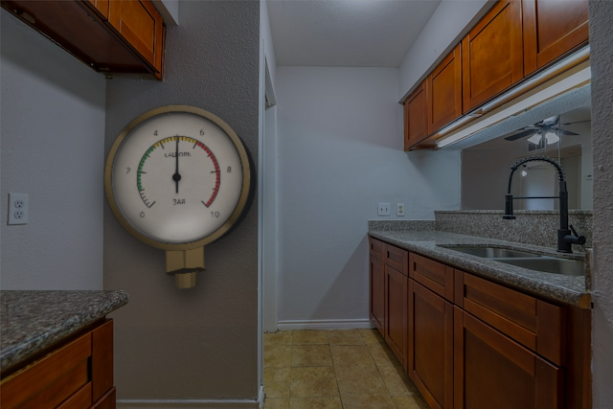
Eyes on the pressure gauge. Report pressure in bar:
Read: 5 bar
